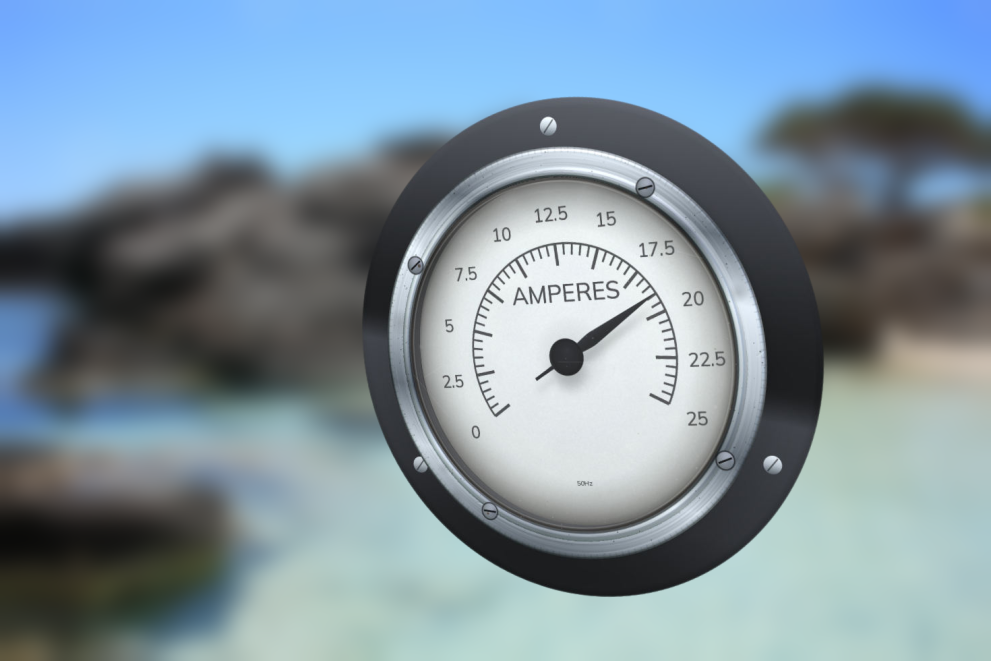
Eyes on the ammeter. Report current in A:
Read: 19 A
